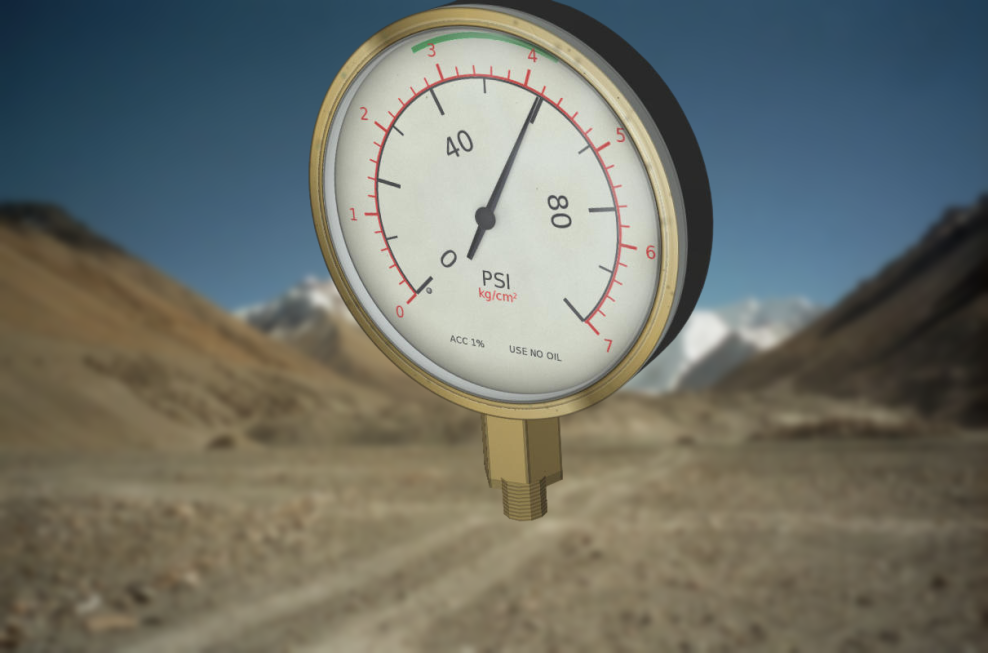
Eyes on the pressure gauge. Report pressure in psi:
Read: 60 psi
